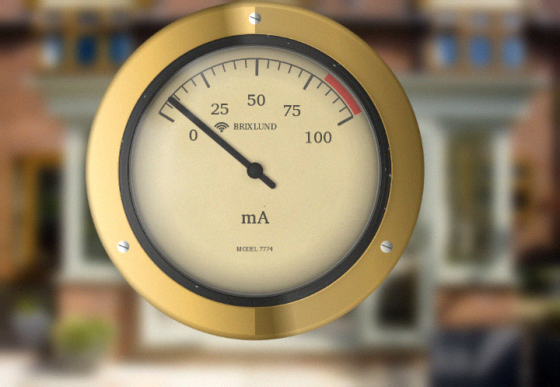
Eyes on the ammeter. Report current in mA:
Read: 7.5 mA
